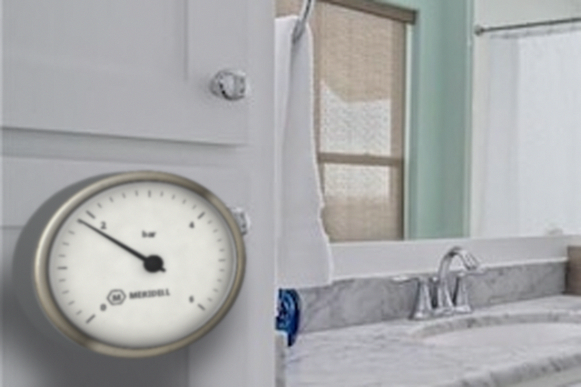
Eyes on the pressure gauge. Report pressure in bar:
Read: 1.8 bar
